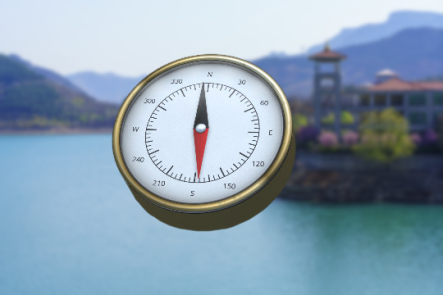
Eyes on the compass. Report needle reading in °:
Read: 175 °
